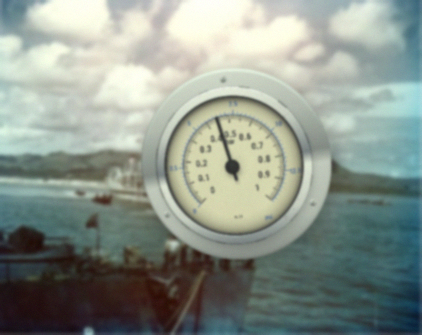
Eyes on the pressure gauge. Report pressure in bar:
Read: 0.45 bar
